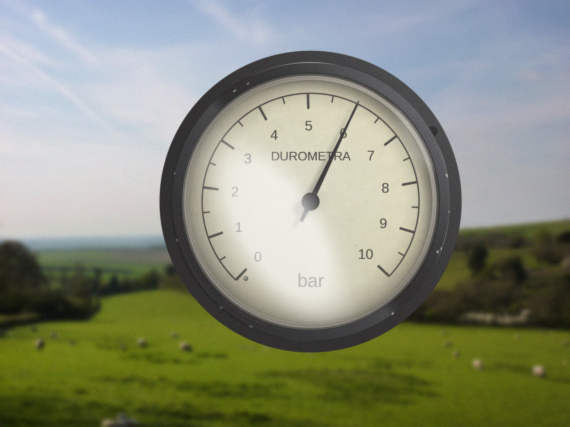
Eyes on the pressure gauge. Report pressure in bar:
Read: 6 bar
